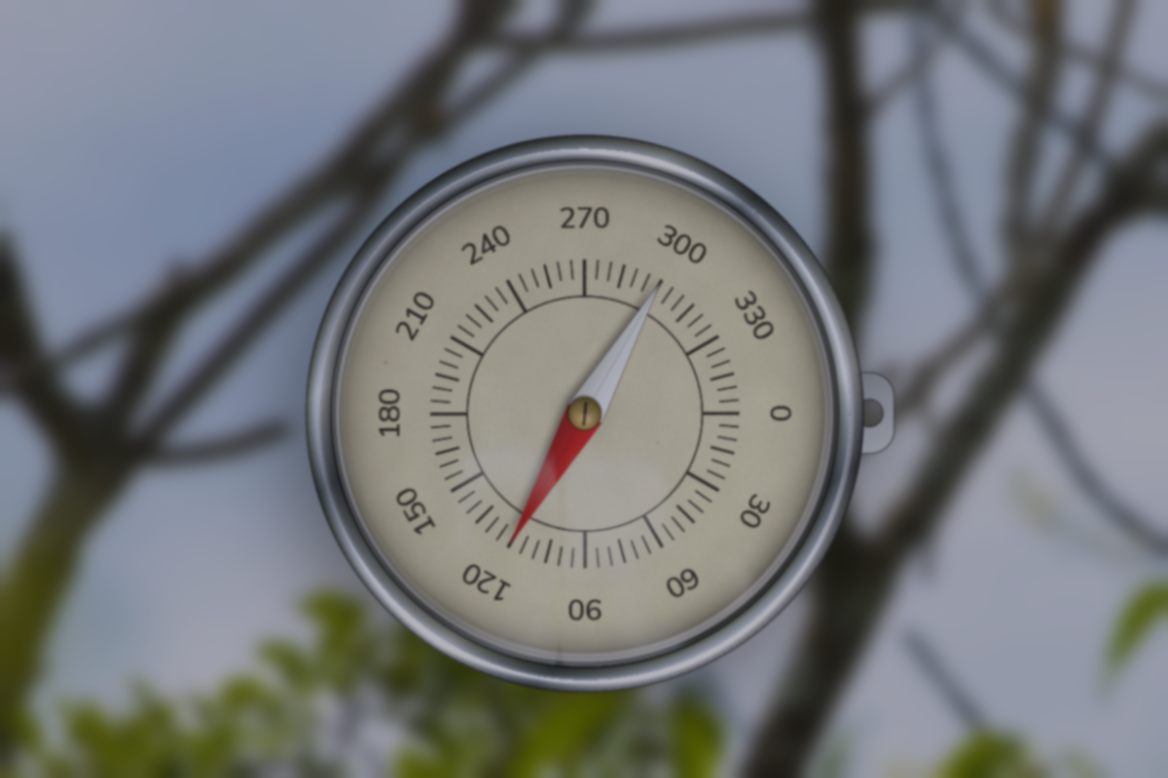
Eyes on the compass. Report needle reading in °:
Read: 120 °
